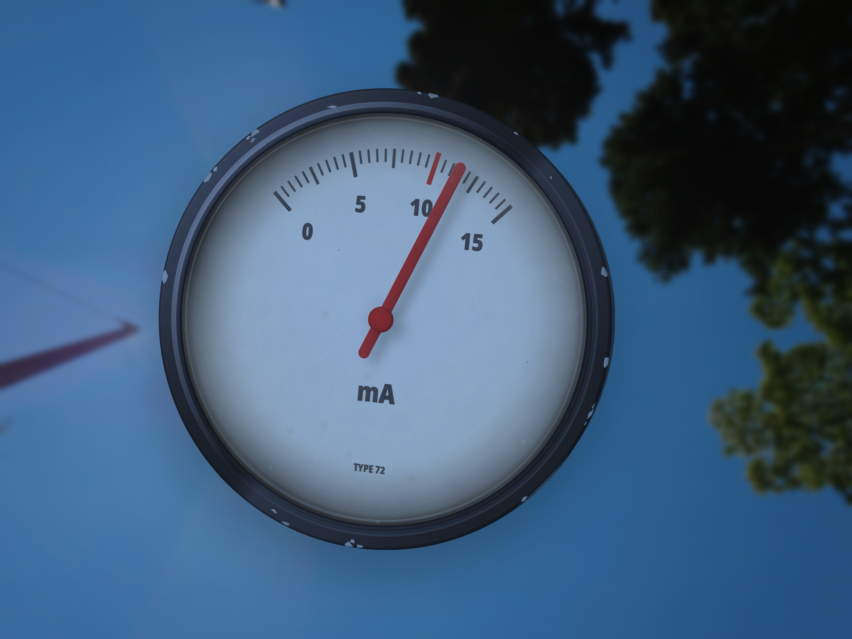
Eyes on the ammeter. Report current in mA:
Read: 11.5 mA
